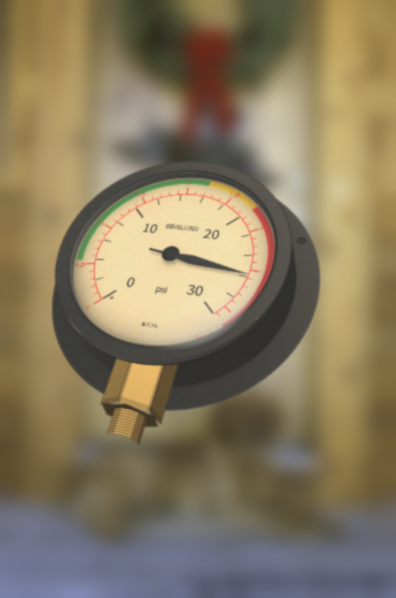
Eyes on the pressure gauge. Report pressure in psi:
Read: 26 psi
